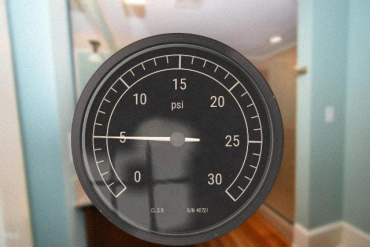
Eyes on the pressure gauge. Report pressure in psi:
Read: 5 psi
